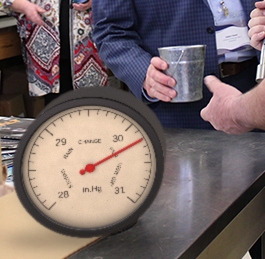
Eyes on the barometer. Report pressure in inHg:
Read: 30.2 inHg
